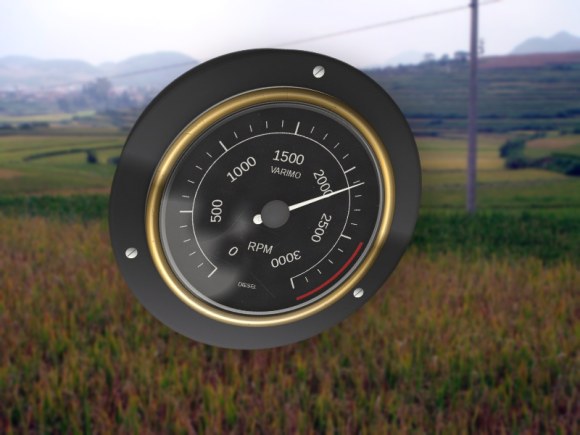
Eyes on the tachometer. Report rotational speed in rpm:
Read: 2100 rpm
